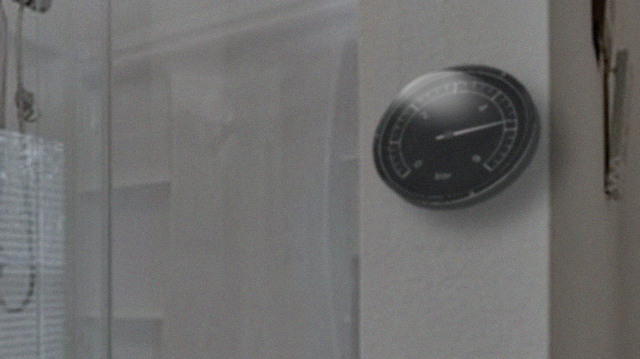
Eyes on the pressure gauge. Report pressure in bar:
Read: 4.8 bar
